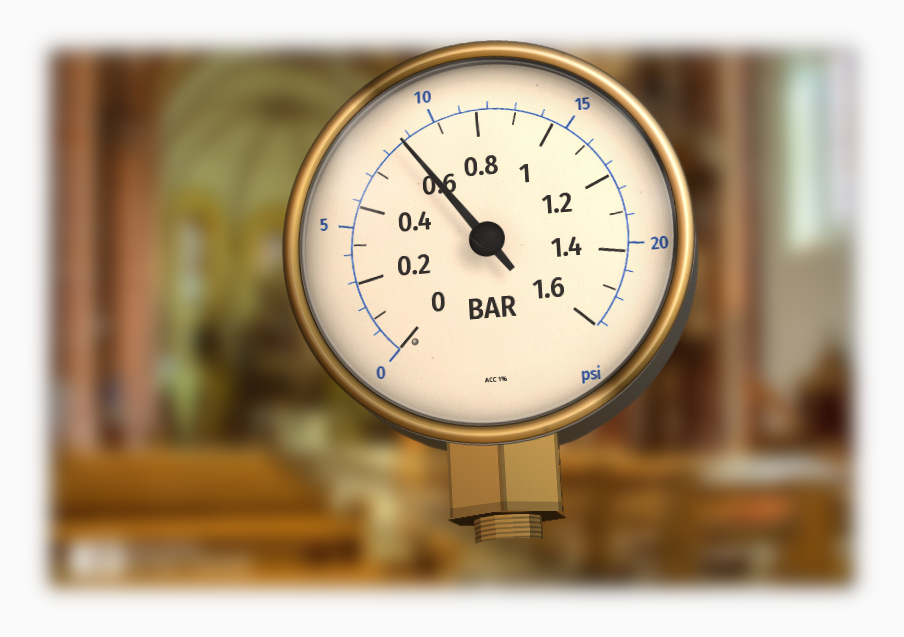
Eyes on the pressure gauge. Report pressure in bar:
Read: 0.6 bar
